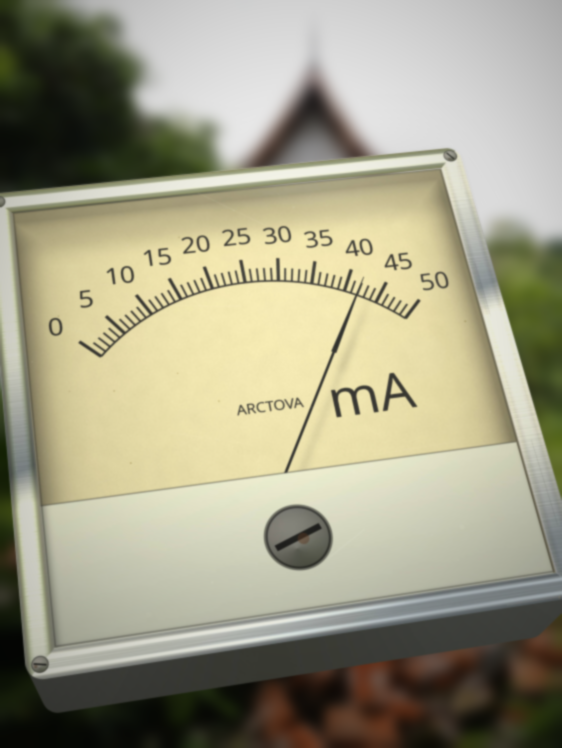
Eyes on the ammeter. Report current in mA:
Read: 42 mA
